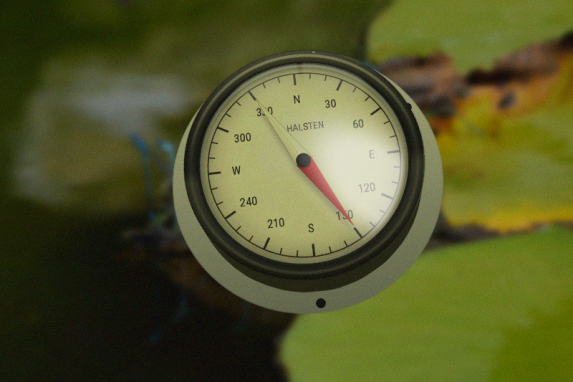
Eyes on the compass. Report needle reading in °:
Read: 150 °
